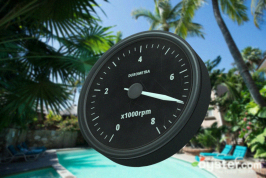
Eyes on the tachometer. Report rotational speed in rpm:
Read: 7000 rpm
